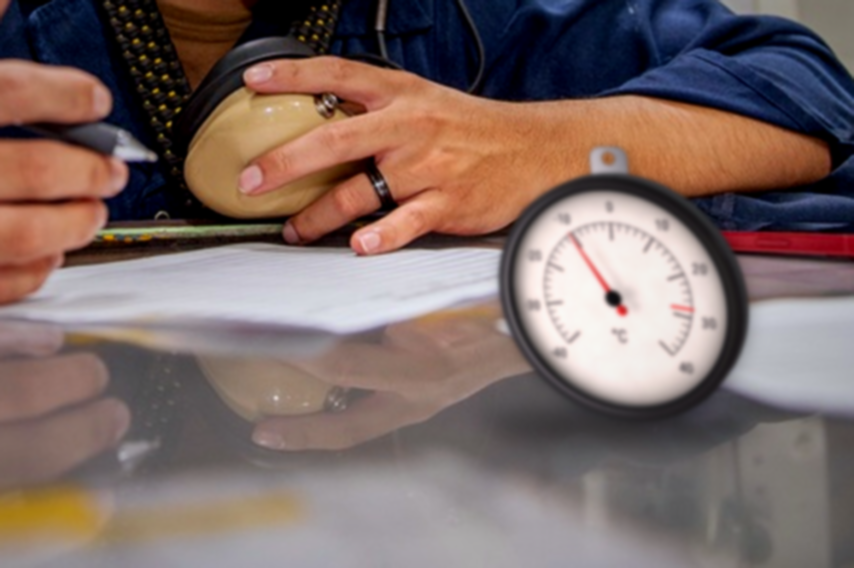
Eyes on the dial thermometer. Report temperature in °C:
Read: -10 °C
